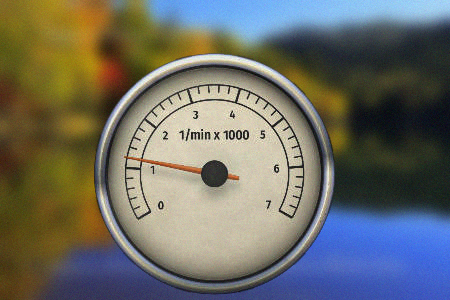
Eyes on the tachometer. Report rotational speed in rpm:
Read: 1200 rpm
